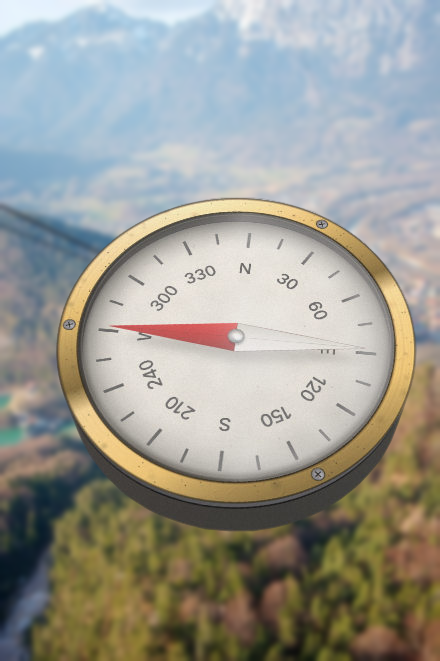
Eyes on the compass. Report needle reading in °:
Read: 270 °
